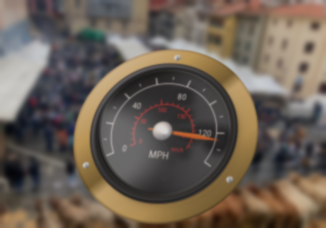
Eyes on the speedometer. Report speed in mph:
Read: 125 mph
